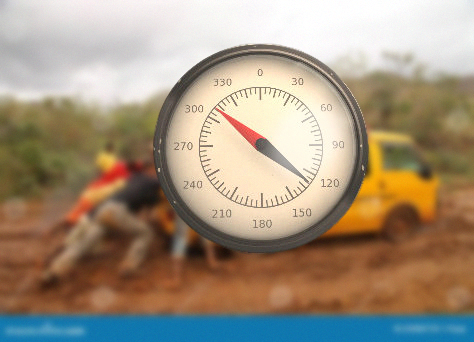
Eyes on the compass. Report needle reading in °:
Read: 310 °
